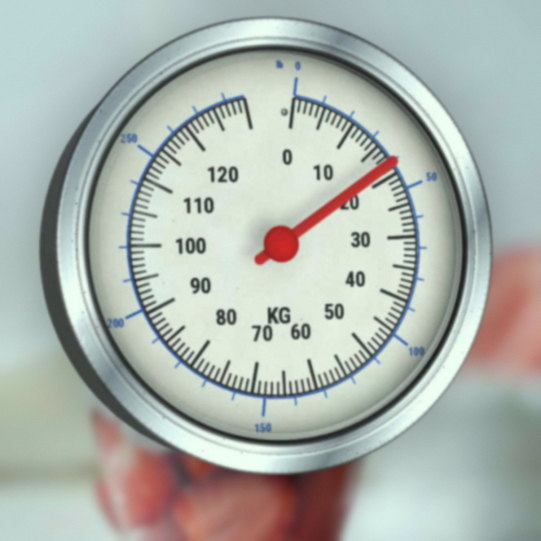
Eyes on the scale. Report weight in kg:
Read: 18 kg
